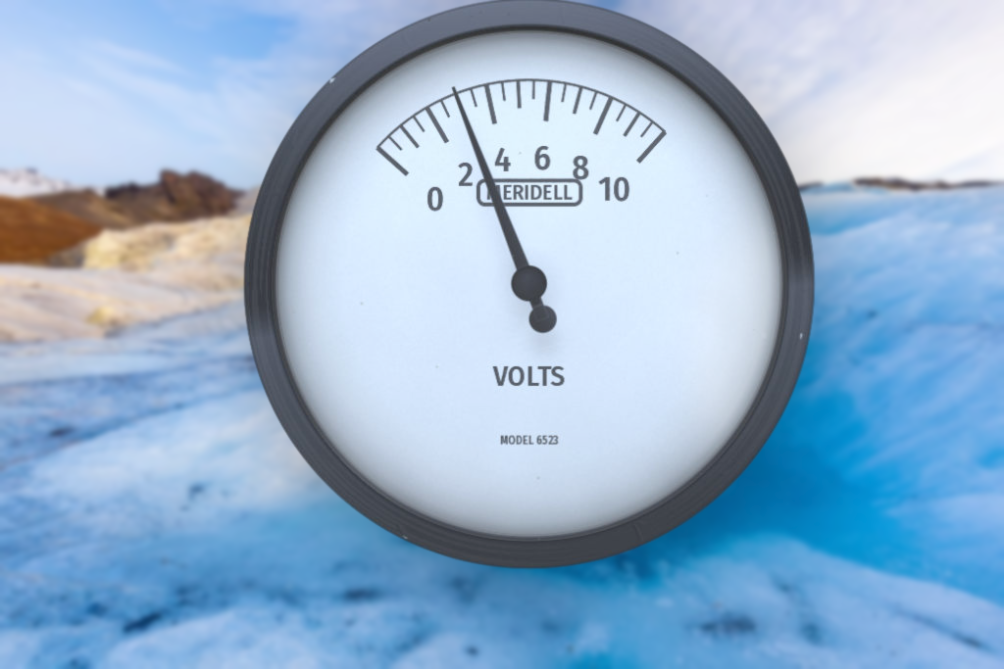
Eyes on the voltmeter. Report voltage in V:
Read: 3 V
